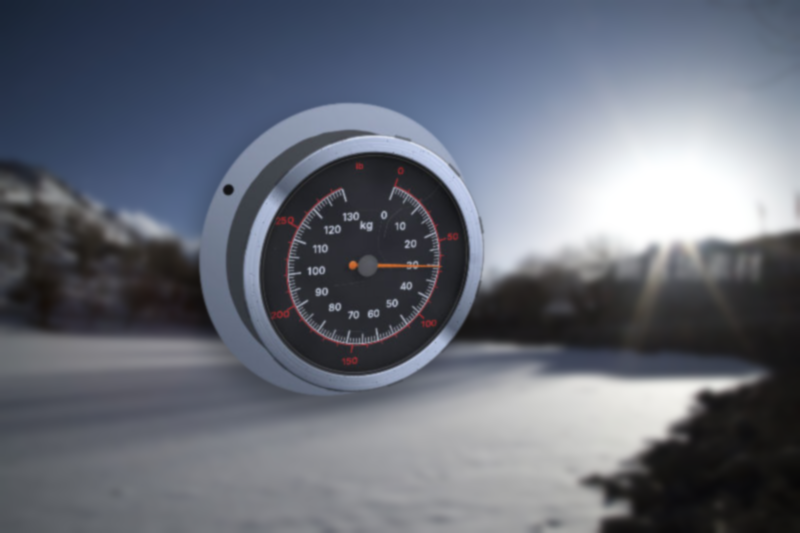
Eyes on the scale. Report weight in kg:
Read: 30 kg
